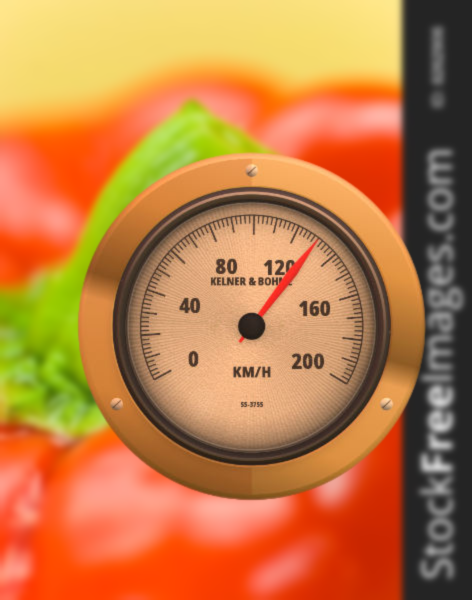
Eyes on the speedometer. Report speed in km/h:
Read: 130 km/h
